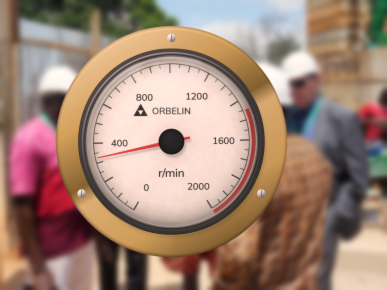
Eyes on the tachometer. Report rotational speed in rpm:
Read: 325 rpm
